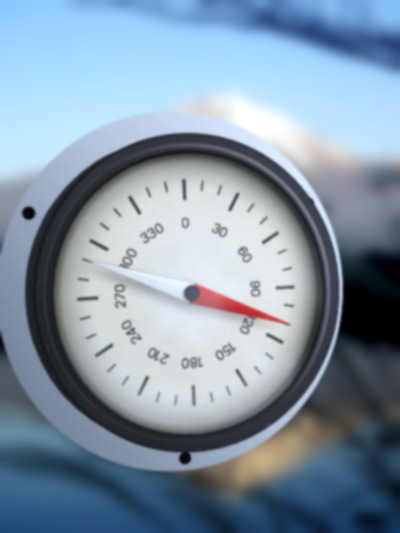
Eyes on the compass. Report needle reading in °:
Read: 110 °
